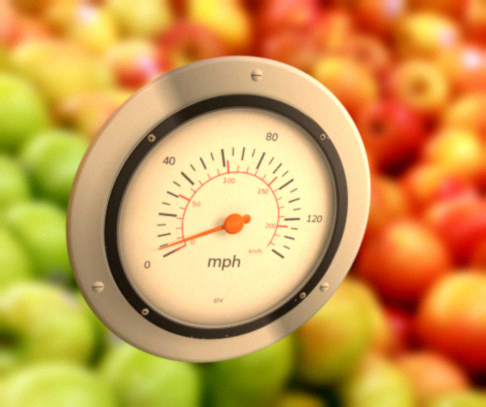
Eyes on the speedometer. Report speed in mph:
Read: 5 mph
